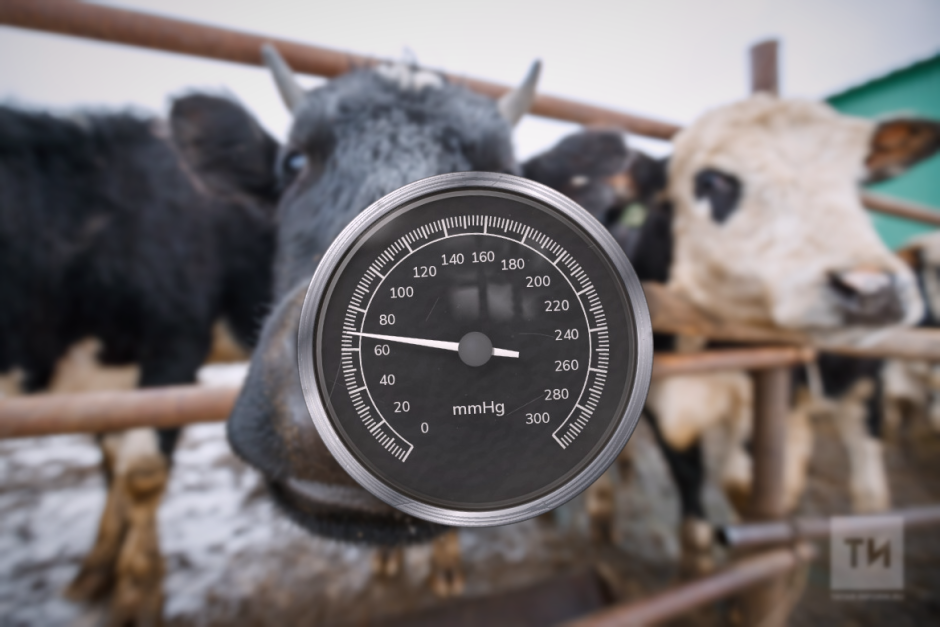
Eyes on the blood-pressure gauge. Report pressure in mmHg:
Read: 68 mmHg
